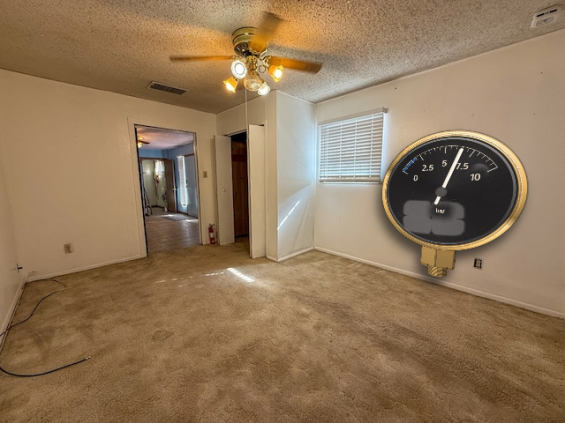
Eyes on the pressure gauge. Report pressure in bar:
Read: 6.5 bar
